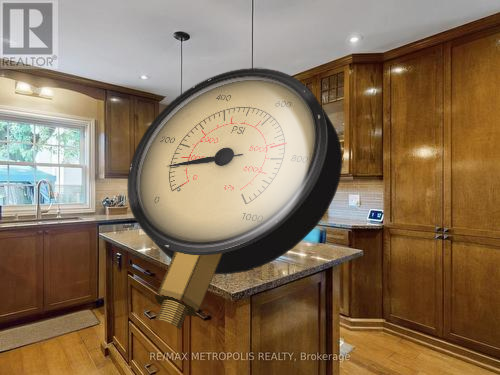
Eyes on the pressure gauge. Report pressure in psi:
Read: 100 psi
